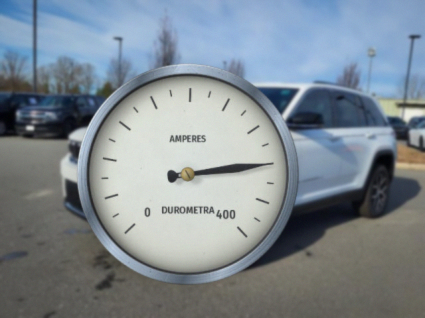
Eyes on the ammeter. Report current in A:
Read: 320 A
